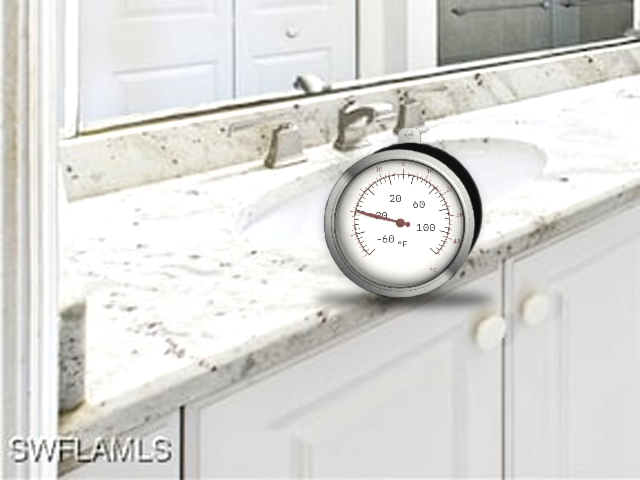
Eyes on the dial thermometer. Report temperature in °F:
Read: -20 °F
